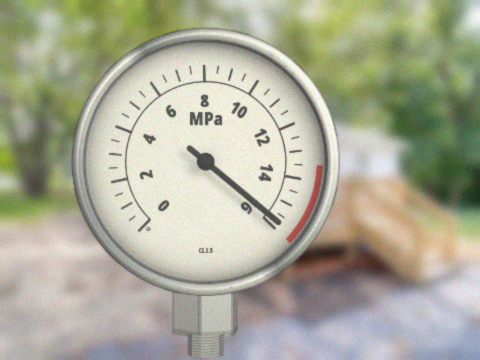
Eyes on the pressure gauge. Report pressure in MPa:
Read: 15.75 MPa
